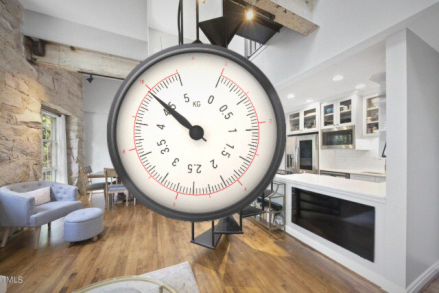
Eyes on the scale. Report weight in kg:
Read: 4.5 kg
